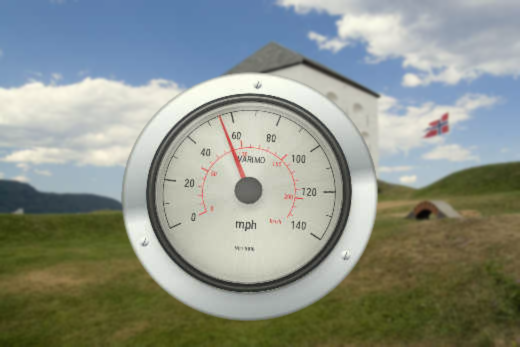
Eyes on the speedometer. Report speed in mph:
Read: 55 mph
